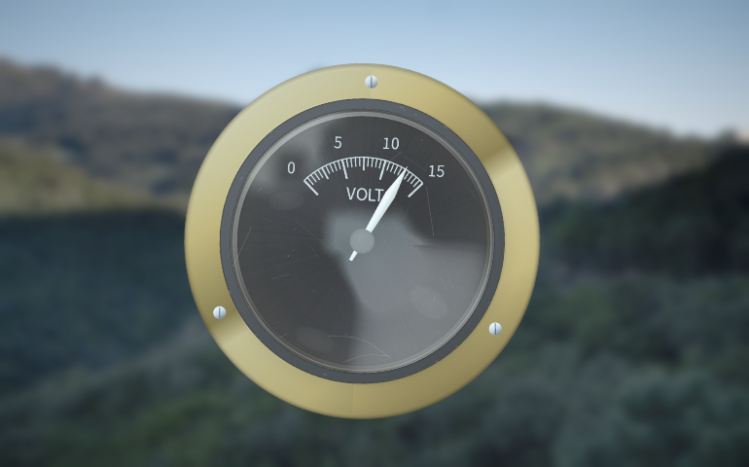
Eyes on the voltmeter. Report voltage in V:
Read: 12.5 V
